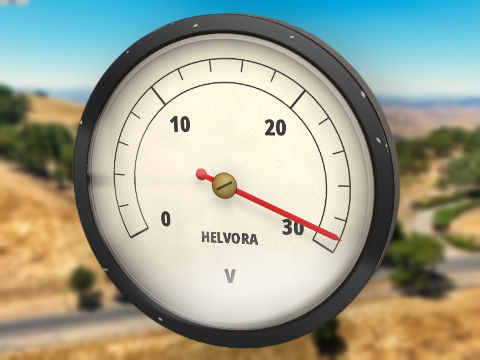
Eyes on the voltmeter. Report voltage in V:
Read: 29 V
